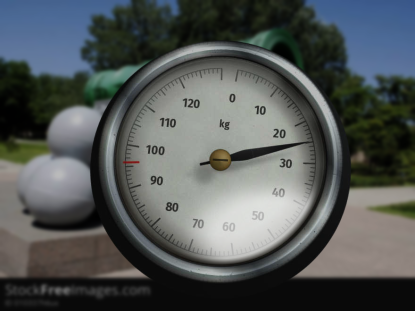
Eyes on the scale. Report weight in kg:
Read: 25 kg
